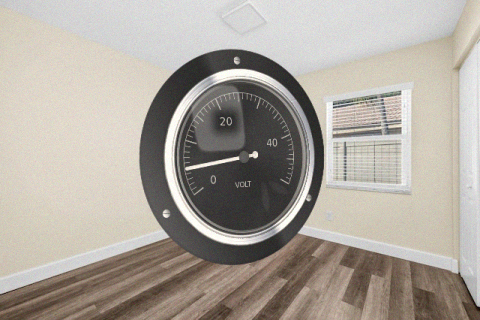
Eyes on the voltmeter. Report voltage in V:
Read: 5 V
